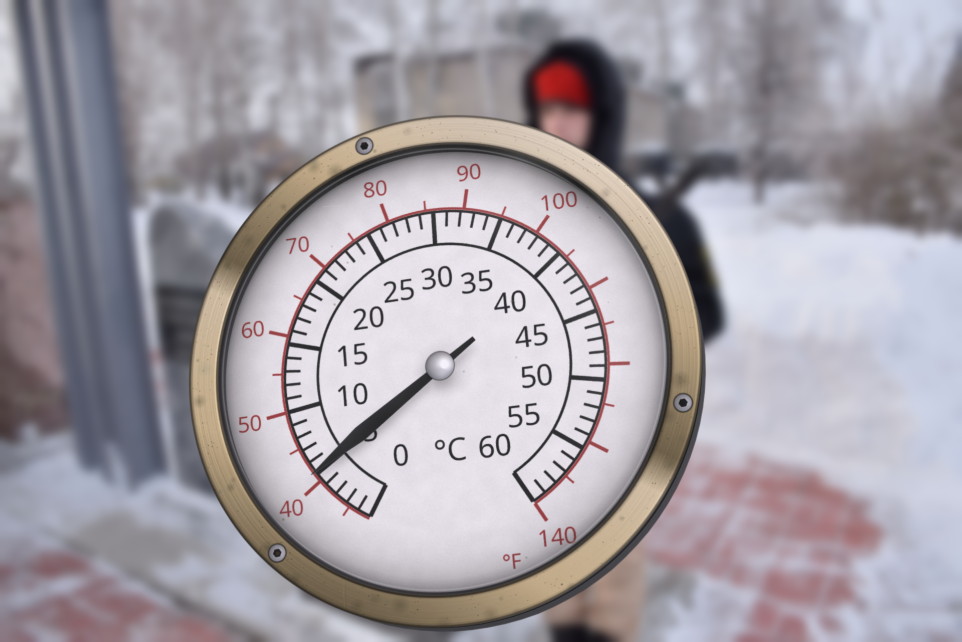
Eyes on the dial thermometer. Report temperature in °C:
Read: 5 °C
